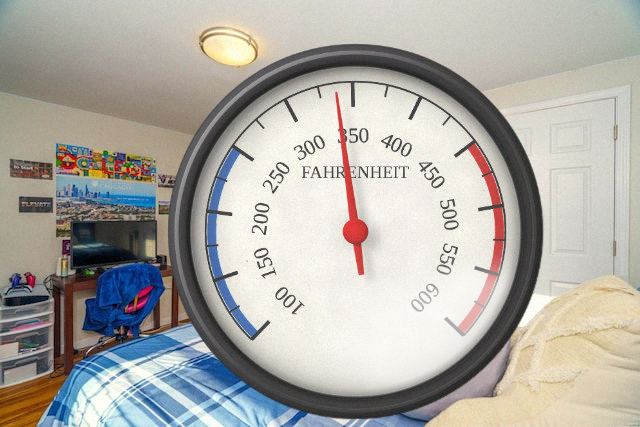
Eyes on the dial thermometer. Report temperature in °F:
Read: 337.5 °F
